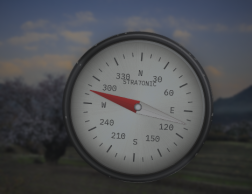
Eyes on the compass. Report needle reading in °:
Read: 285 °
